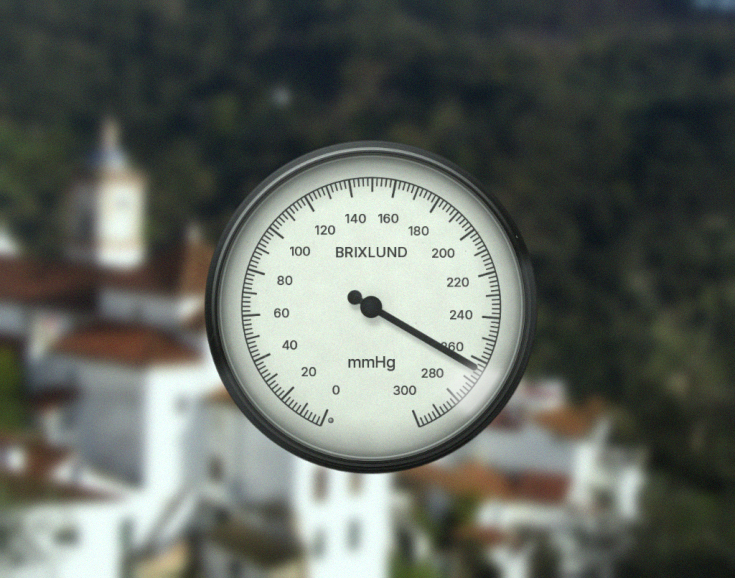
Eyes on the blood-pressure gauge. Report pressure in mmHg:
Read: 264 mmHg
